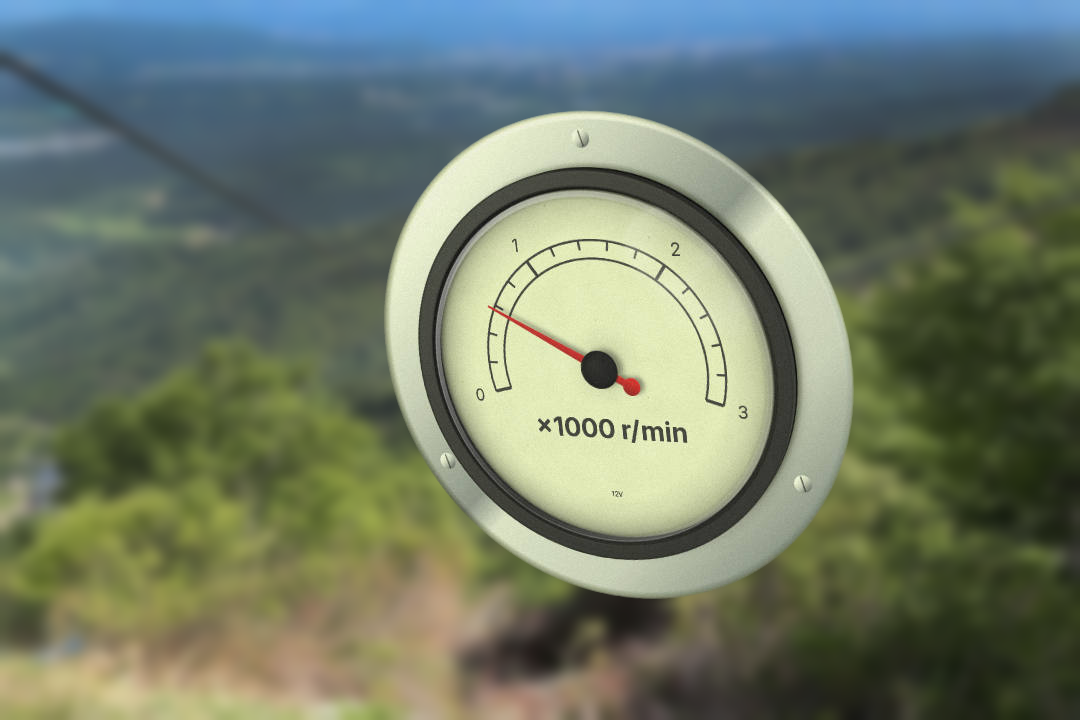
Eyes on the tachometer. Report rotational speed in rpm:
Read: 600 rpm
